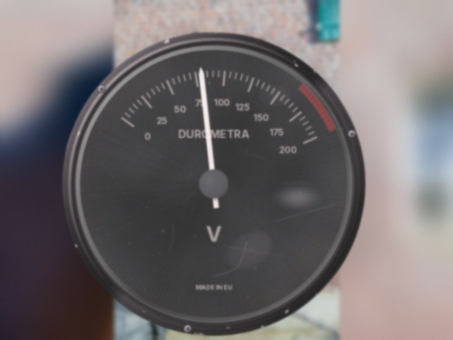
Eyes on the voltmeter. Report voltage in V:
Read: 80 V
